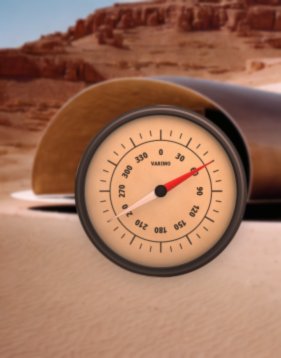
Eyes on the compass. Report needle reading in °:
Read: 60 °
